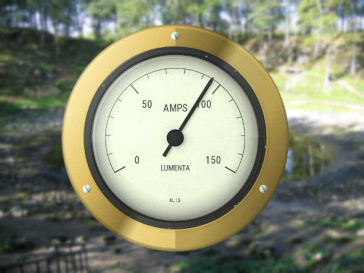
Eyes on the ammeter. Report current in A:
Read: 95 A
